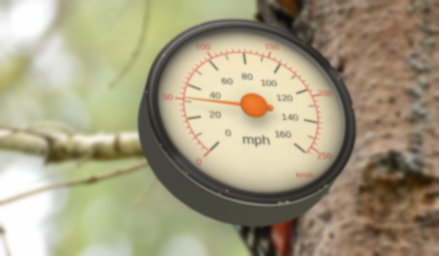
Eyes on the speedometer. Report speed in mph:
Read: 30 mph
